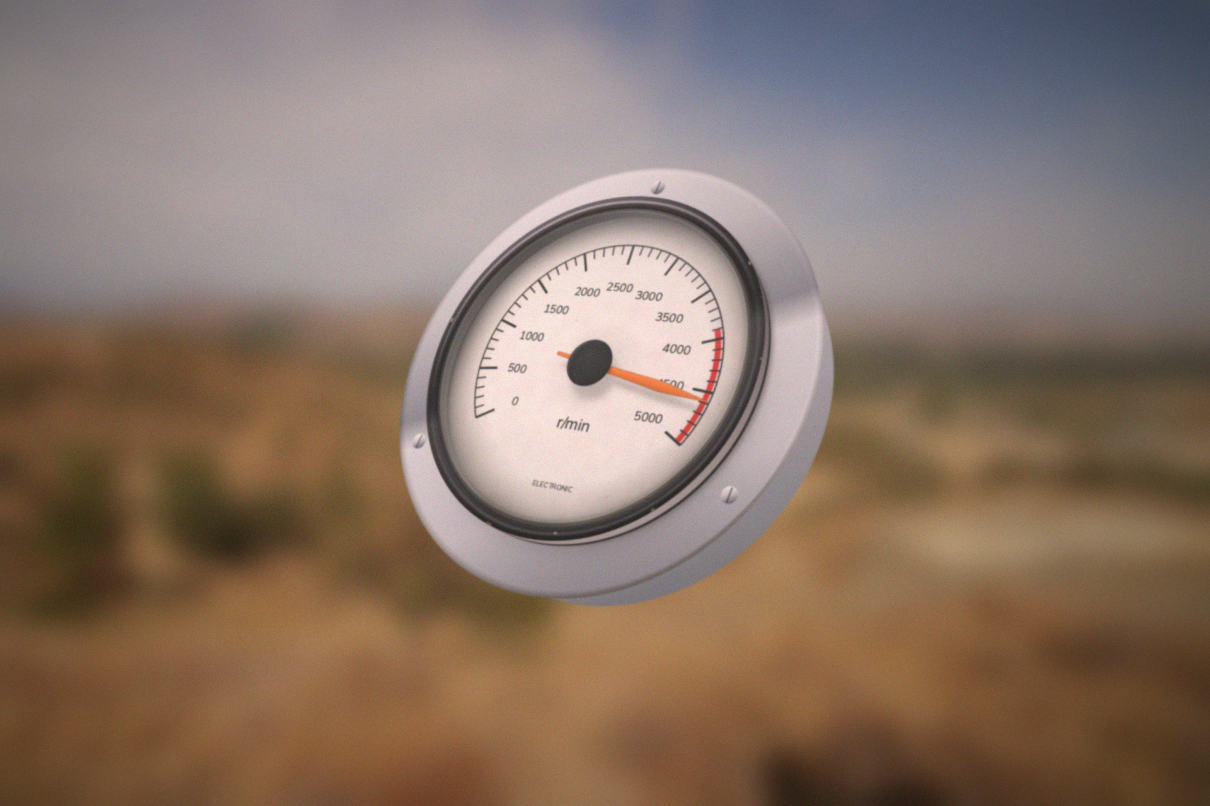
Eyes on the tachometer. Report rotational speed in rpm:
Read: 4600 rpm
